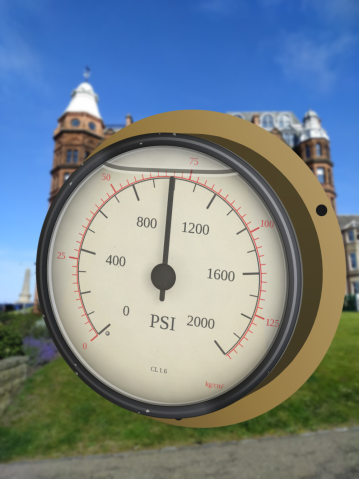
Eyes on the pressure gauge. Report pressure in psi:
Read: 1000 psi
